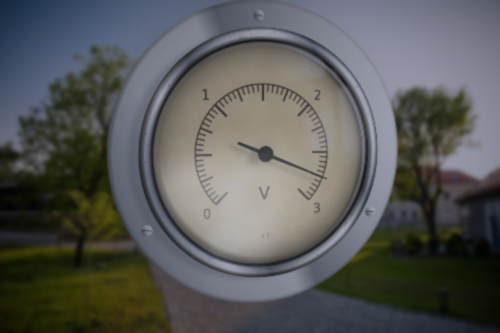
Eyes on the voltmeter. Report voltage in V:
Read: 2.75 V
